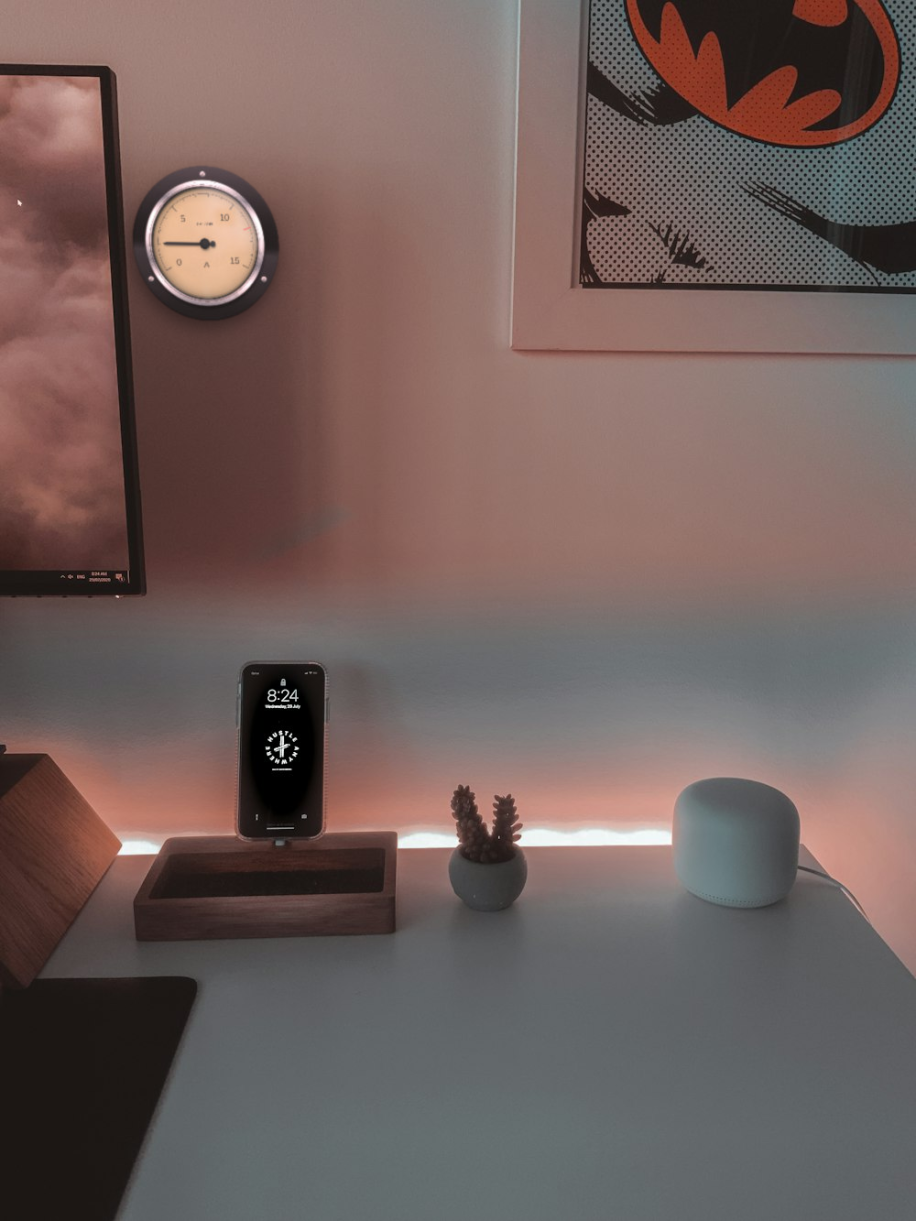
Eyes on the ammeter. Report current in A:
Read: 2 A
